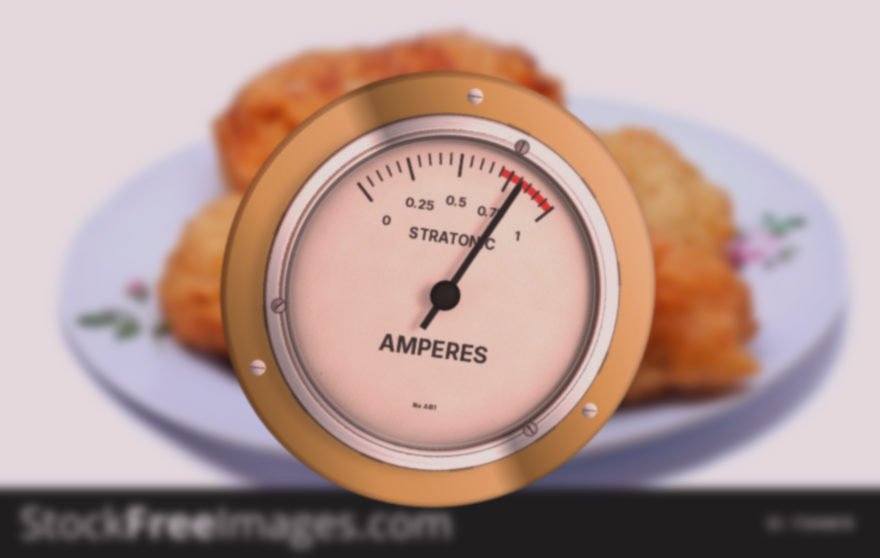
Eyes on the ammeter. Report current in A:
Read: 0.8 A
